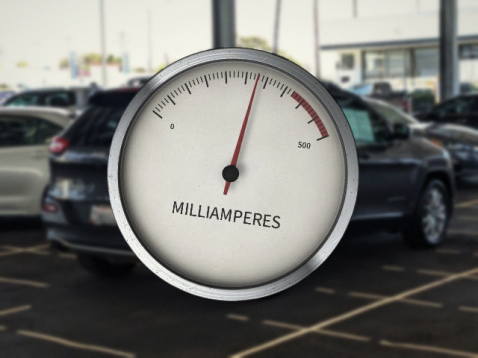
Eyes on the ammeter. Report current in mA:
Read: 280 mA
